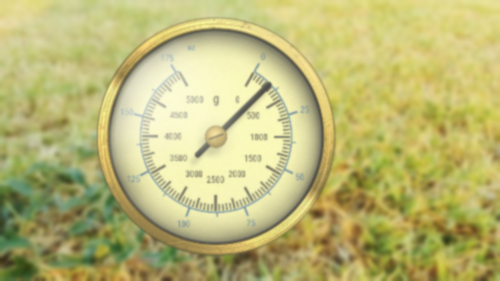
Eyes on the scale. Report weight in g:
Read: 250 g
